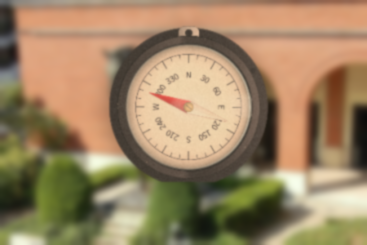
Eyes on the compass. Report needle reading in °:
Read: 290 °
